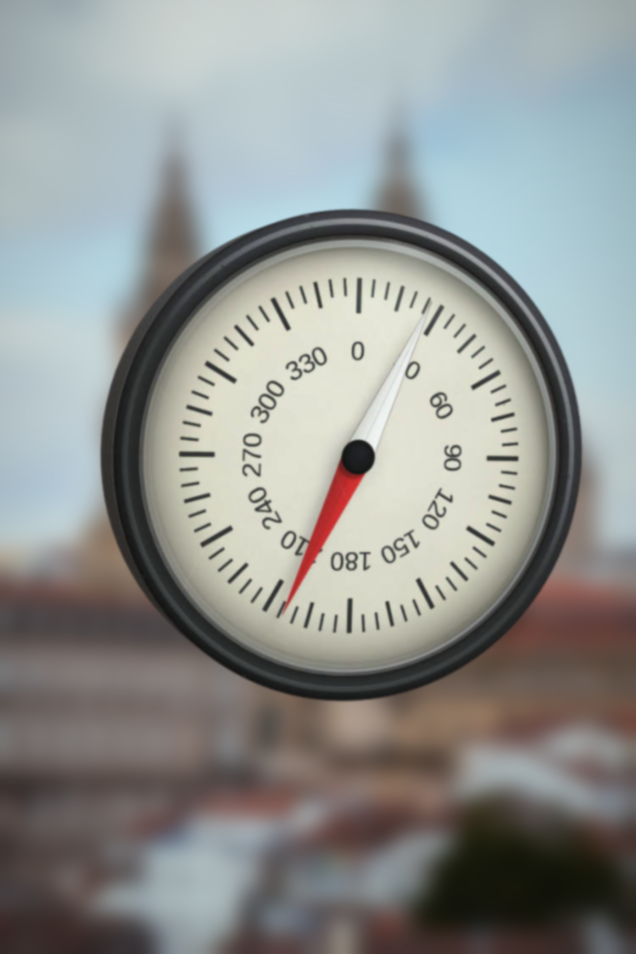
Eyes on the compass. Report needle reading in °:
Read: 205 °
